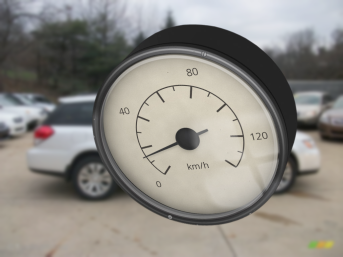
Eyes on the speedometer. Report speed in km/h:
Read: 15 km/h
